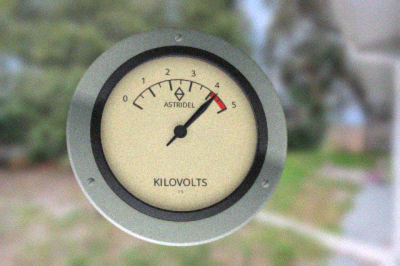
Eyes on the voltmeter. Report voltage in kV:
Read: 4.25 kV
